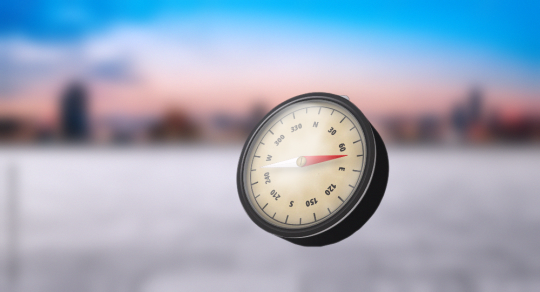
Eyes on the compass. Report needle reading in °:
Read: 75 °
